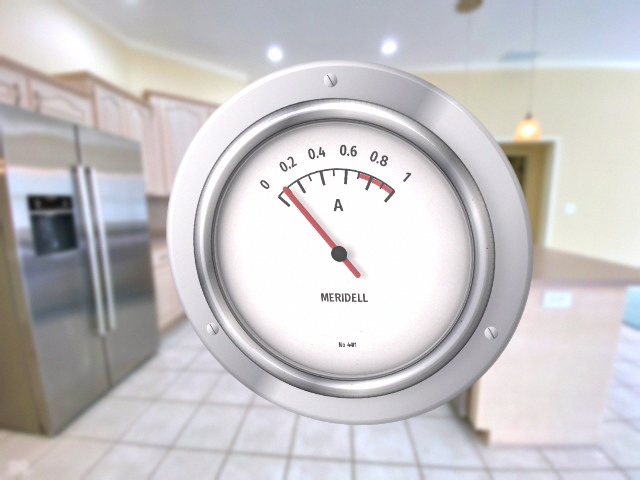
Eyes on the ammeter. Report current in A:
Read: 0.1 A
